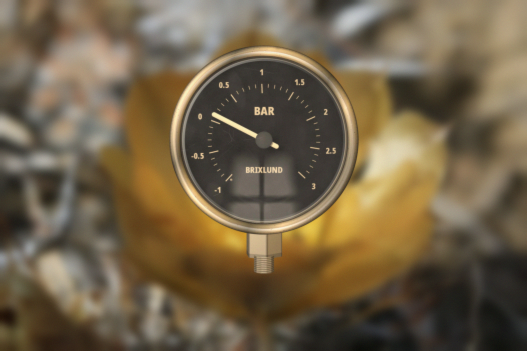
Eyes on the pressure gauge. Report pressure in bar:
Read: 0.1 bar
